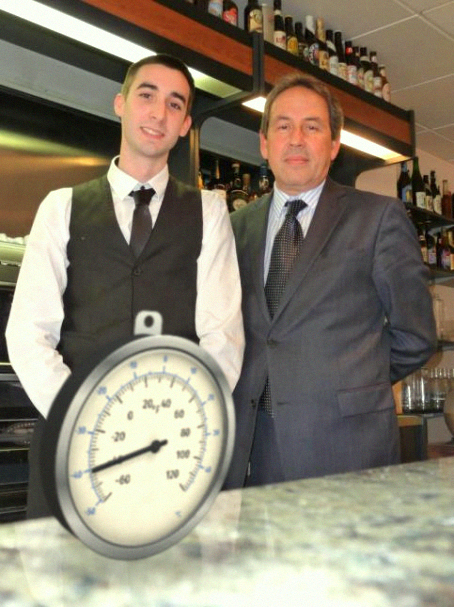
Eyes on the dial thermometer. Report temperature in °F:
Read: -40 °F
